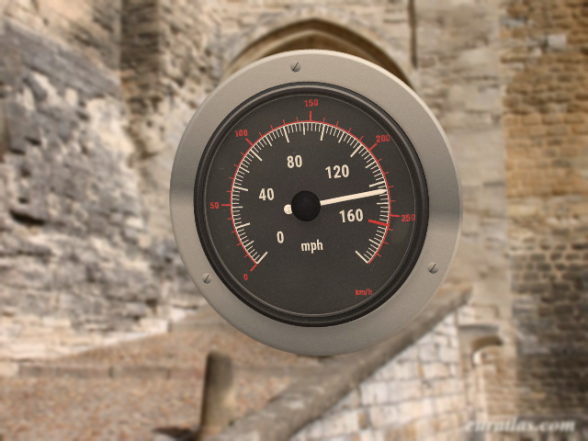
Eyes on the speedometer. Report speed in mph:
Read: 144 mph
